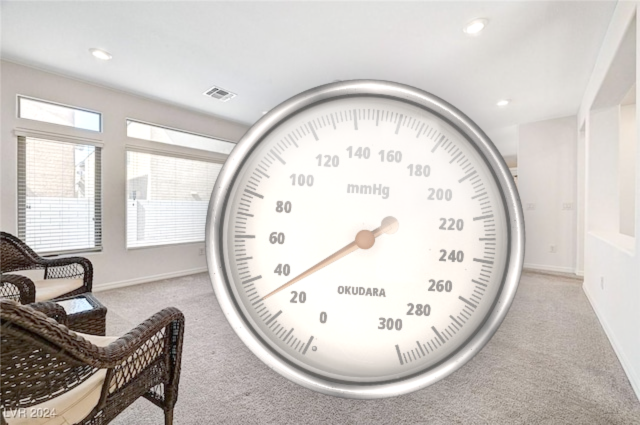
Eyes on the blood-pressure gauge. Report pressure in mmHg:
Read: 30 mmHg
